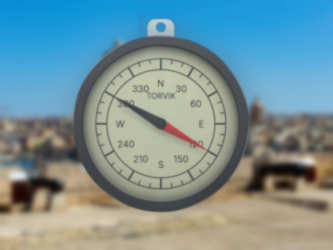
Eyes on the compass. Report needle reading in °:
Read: 120 °
